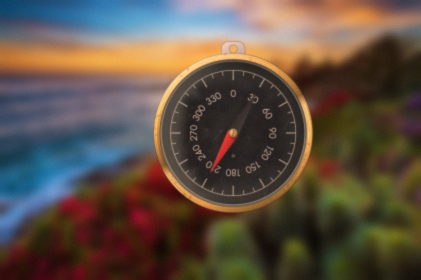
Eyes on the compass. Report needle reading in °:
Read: 210 °
